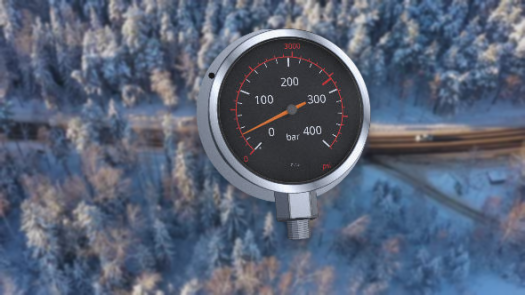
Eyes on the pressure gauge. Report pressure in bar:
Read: 30 bar
